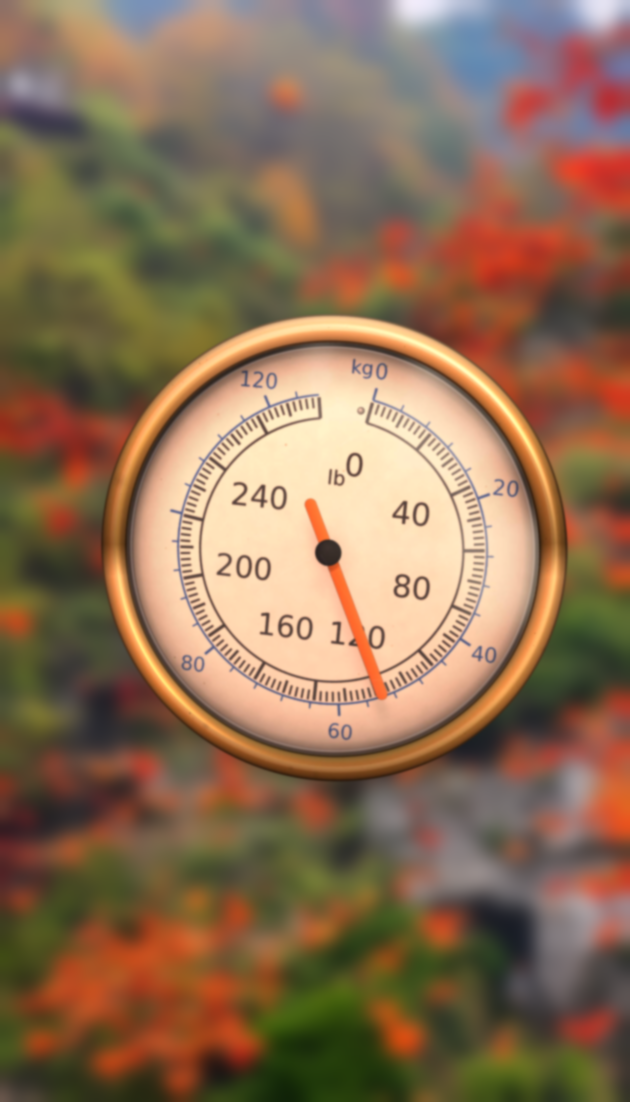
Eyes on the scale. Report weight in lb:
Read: 118 lb
